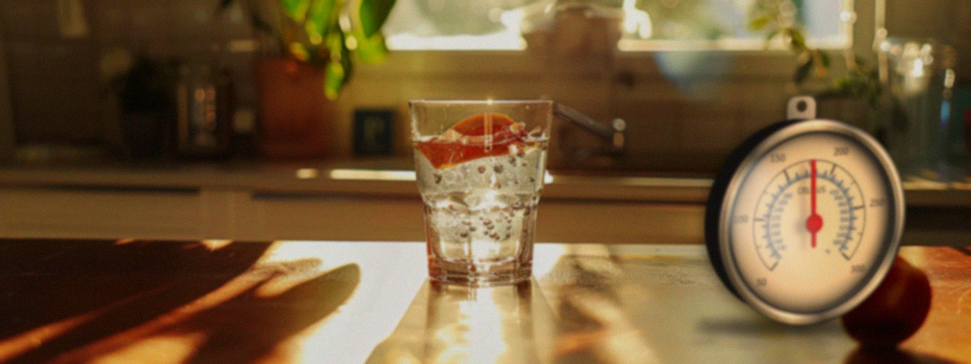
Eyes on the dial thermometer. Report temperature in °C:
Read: 175 °C
